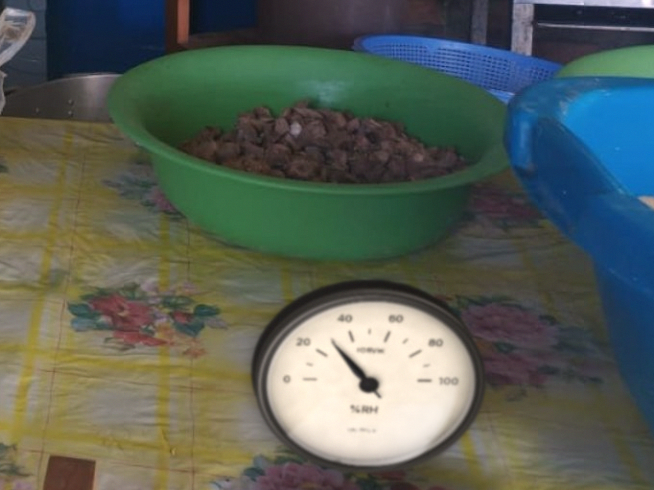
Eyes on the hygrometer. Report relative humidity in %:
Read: 30 %
